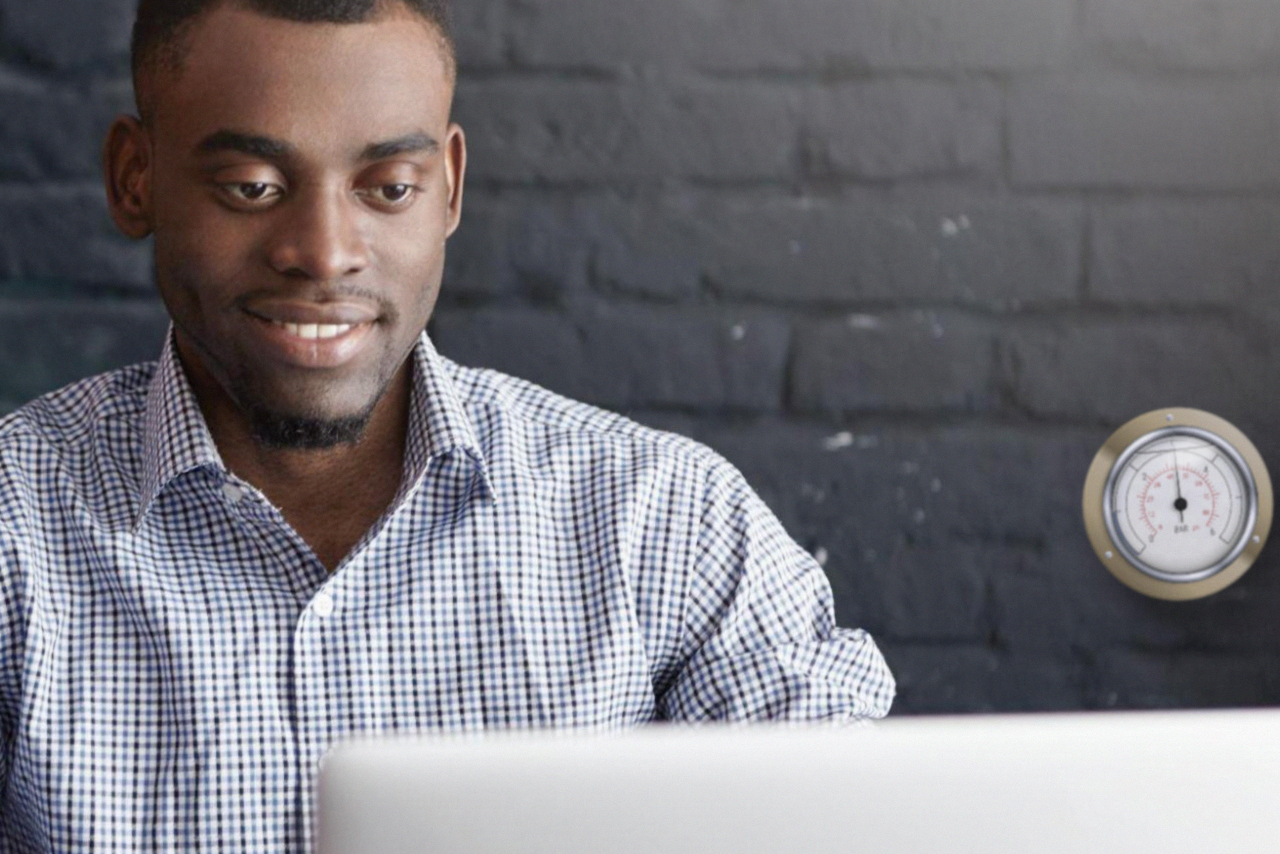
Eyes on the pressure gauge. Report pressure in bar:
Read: 3 bar
